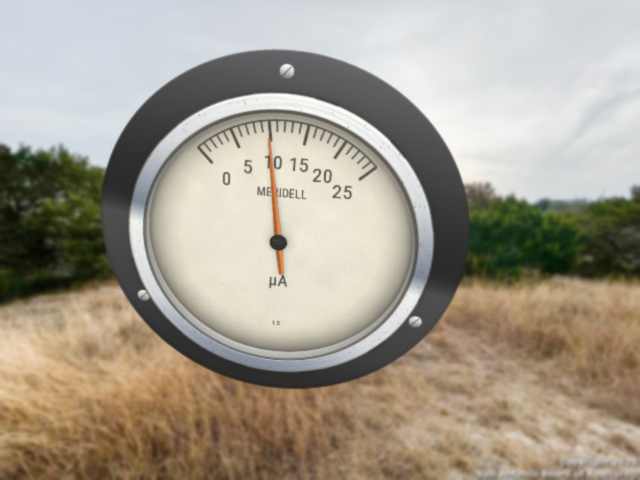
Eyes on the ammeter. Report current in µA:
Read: 10 µA
